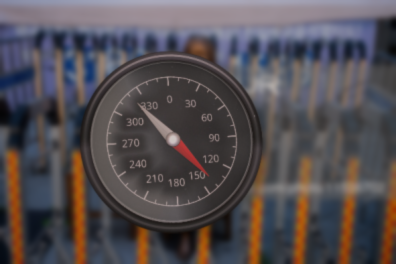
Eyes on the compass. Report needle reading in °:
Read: 140 °
